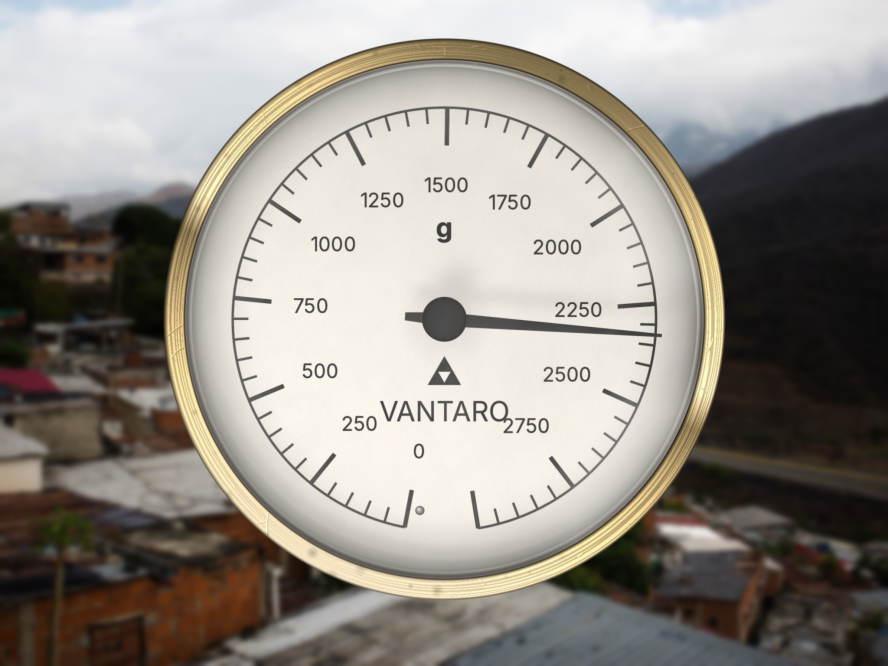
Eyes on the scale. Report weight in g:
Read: 2325 g
